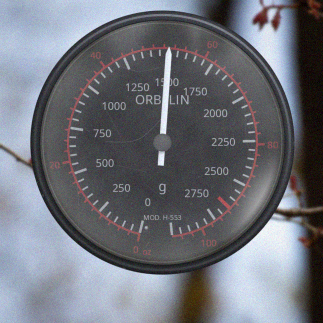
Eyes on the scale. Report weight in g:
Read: 1500 g
